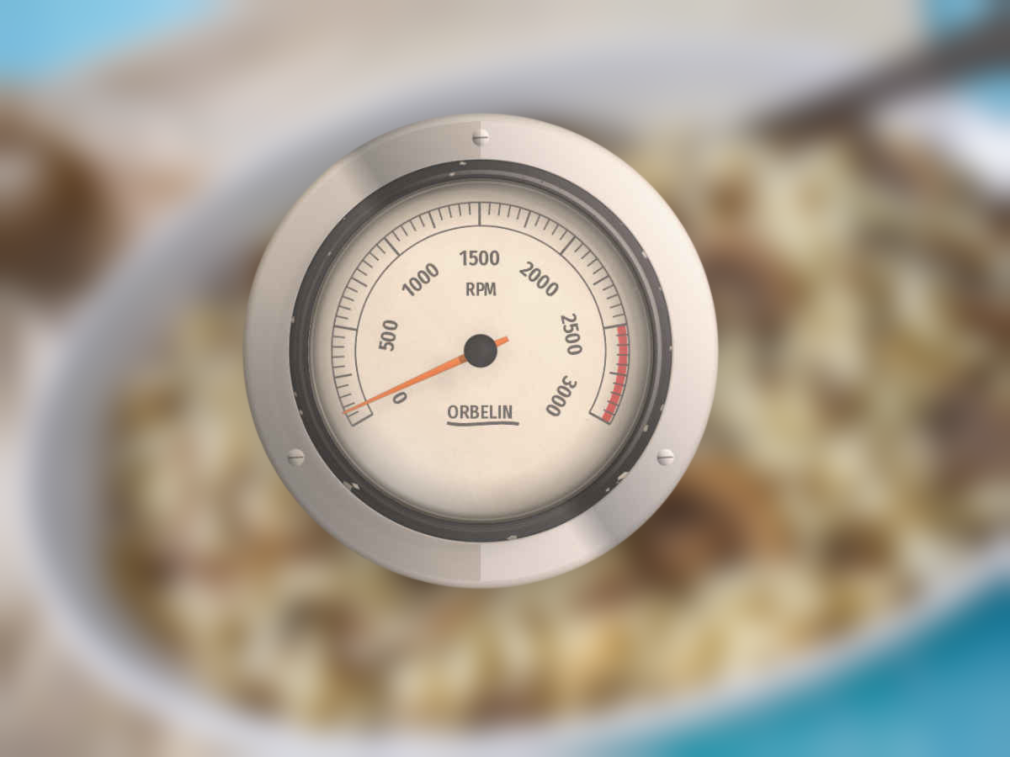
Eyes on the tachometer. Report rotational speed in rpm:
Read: 75 rpm
